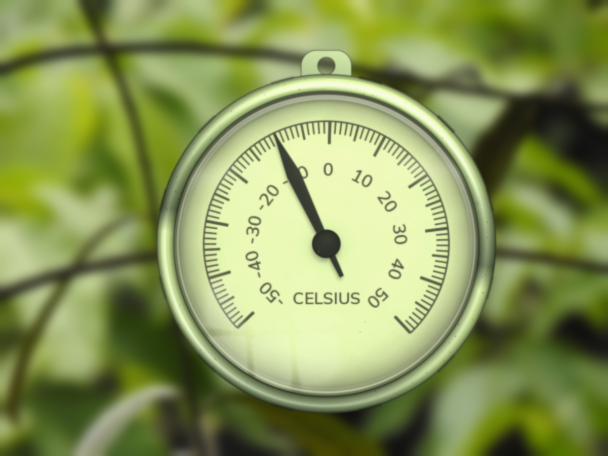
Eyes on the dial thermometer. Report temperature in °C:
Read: -10 °C
